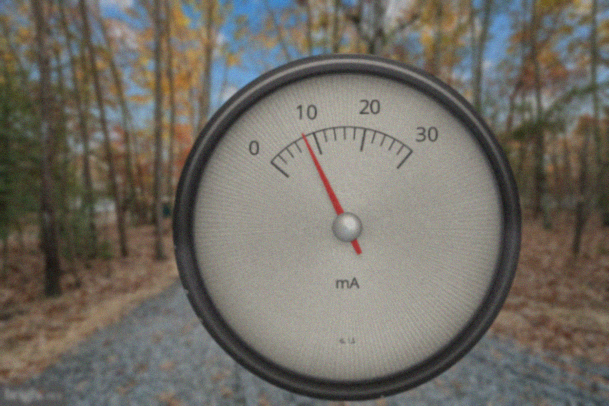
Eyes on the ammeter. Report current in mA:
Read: 8 mA
